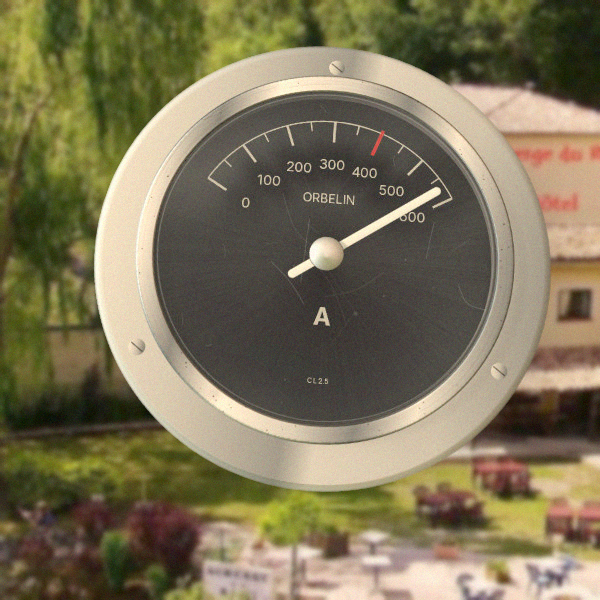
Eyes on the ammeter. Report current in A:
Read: 575 A
